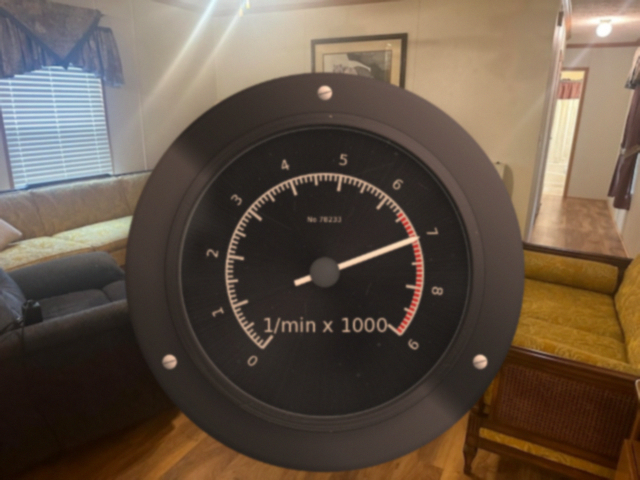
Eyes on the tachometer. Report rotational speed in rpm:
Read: 7000 rpm
